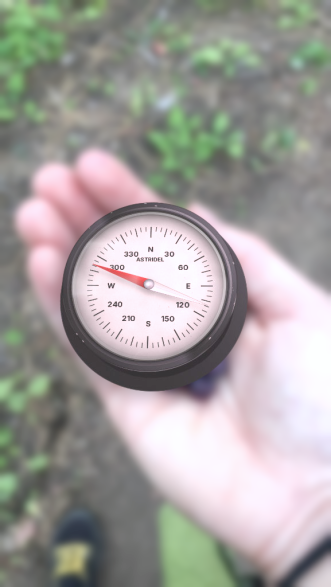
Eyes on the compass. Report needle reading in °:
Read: 290 °
